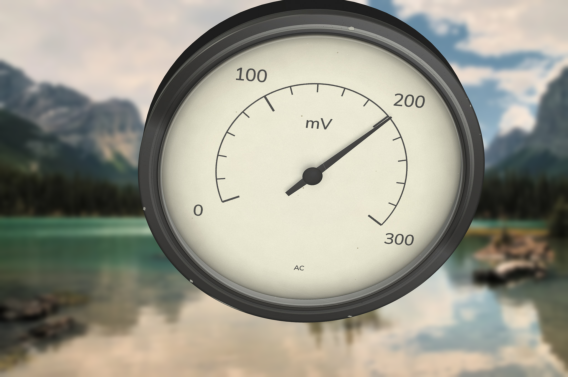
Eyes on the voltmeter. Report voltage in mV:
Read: 200 mV
